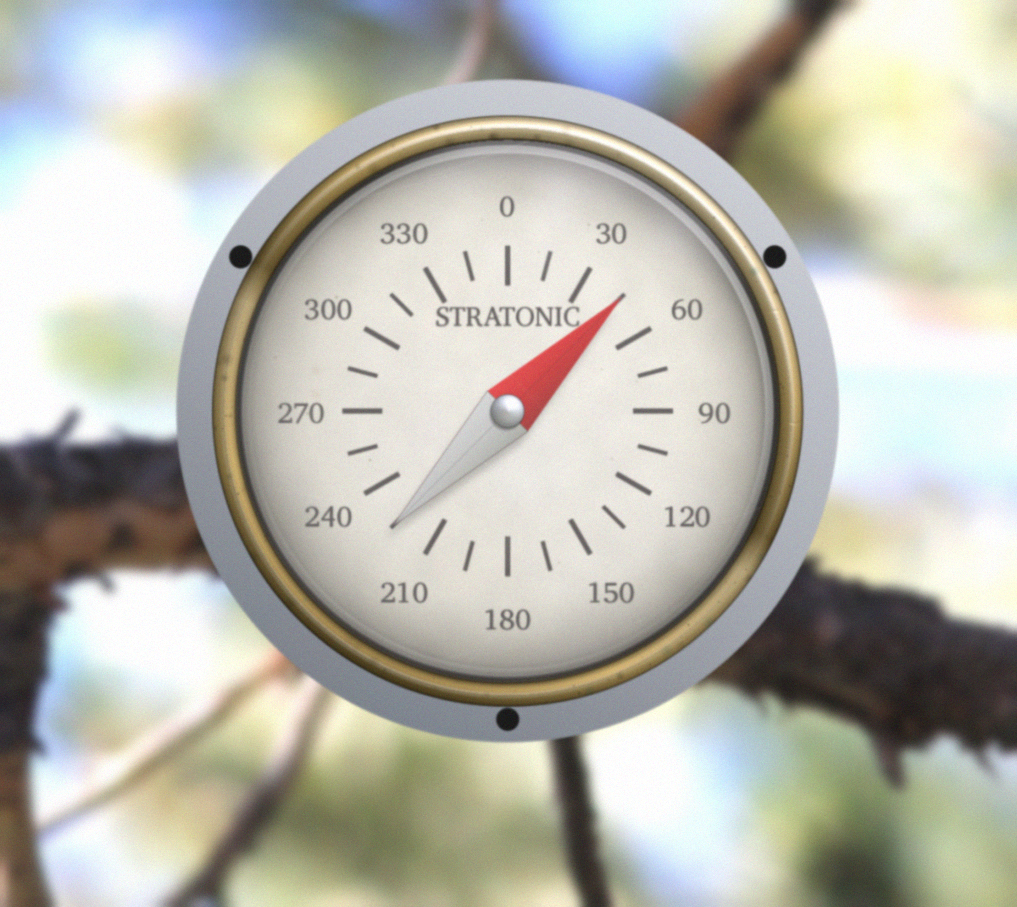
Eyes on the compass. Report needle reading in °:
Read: 45 °
